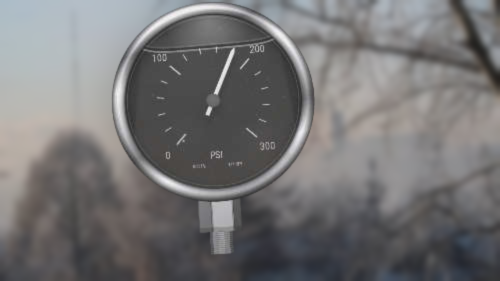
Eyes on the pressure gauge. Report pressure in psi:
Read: 180 psi
